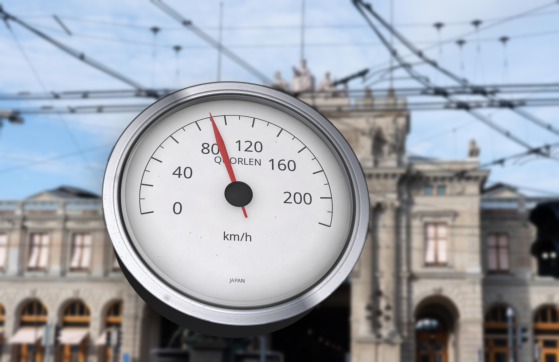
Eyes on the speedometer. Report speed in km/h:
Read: 90 km/h
